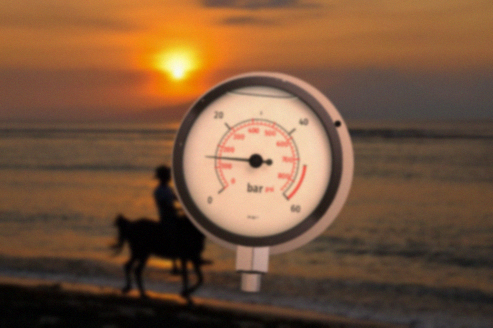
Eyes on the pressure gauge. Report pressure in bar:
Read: 10 bar
